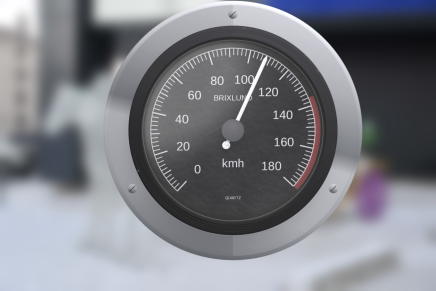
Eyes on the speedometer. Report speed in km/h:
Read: 108 km/h
